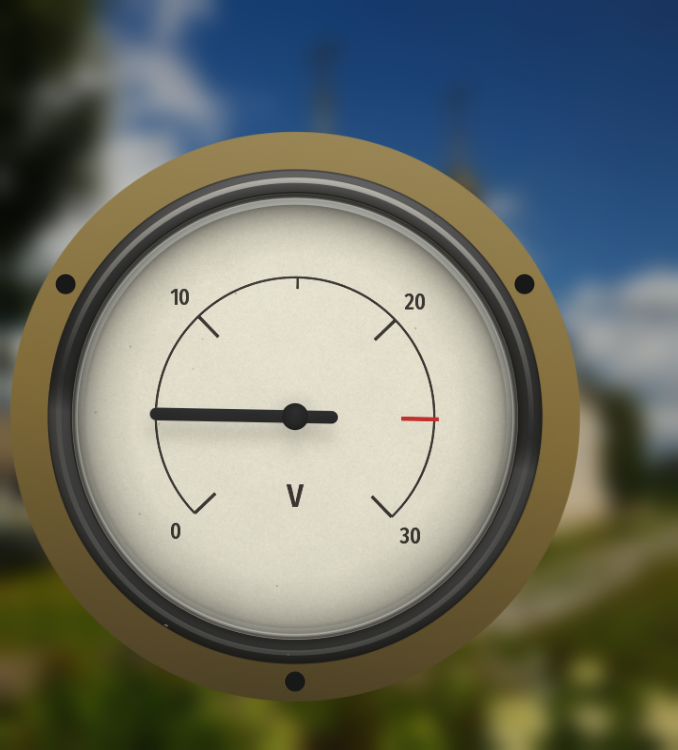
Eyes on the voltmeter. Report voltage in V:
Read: 5 V
